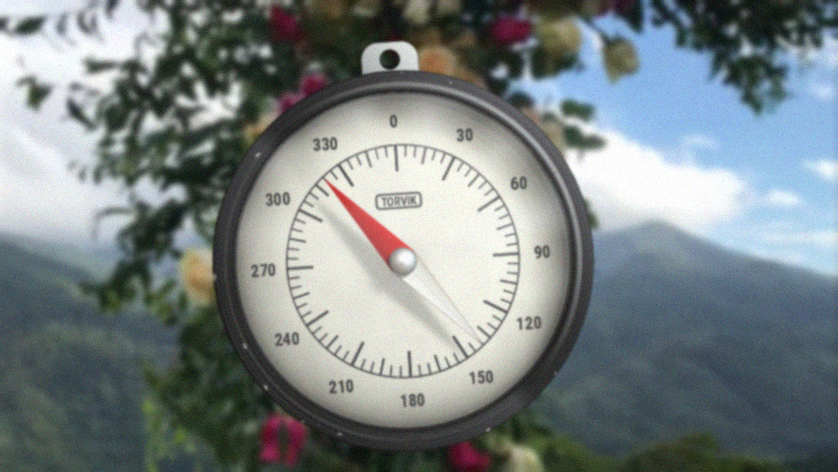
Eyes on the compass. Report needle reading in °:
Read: 320 °
